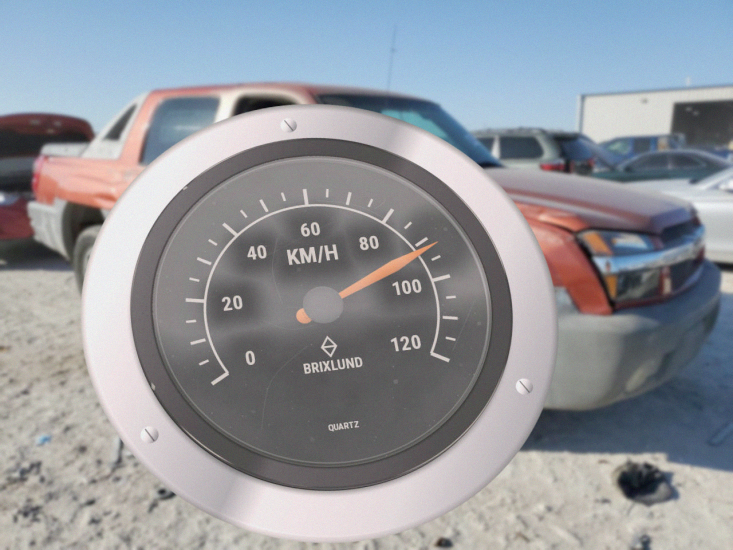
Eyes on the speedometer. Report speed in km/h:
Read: 92.5 km/h
